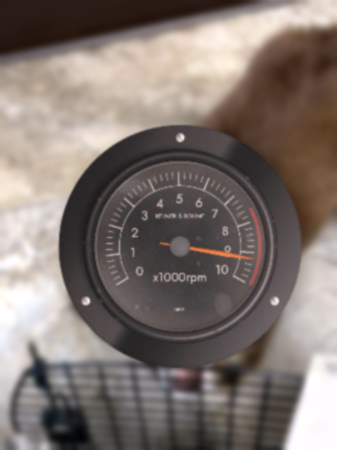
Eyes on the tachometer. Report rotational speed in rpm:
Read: 9200 rpm
